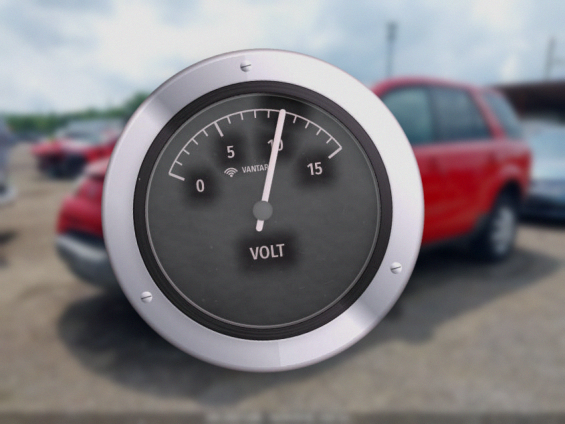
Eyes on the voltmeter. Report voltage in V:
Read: 10 V
